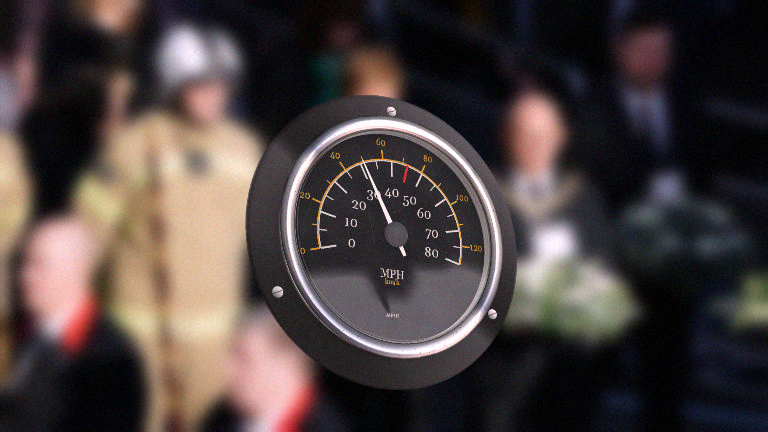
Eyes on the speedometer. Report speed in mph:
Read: 30 mph
